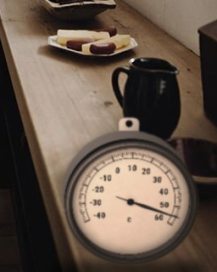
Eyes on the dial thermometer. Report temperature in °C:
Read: 55 °C
